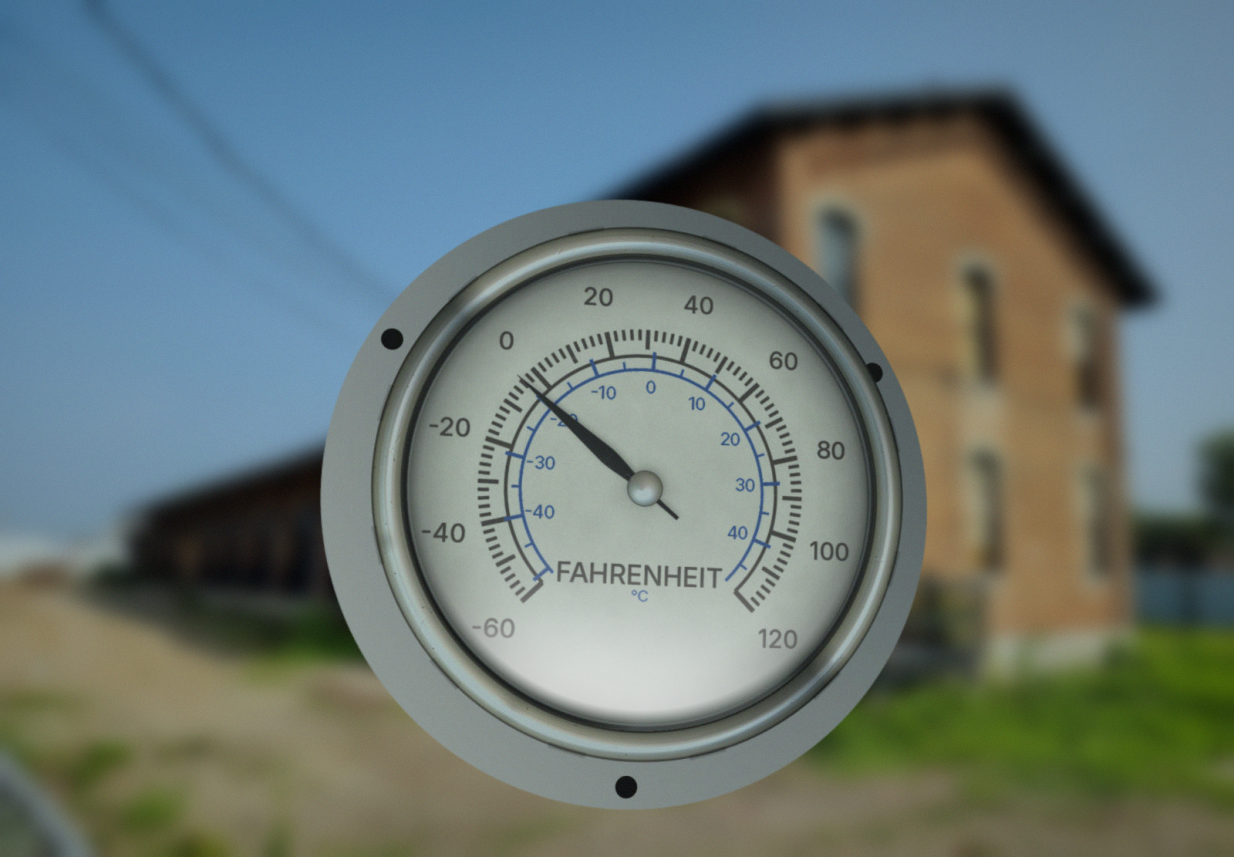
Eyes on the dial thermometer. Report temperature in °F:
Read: -4 °F
